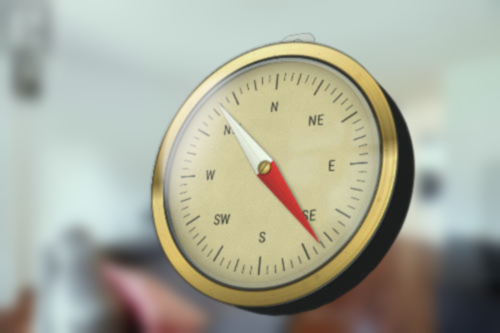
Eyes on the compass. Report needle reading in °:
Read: 140 °
